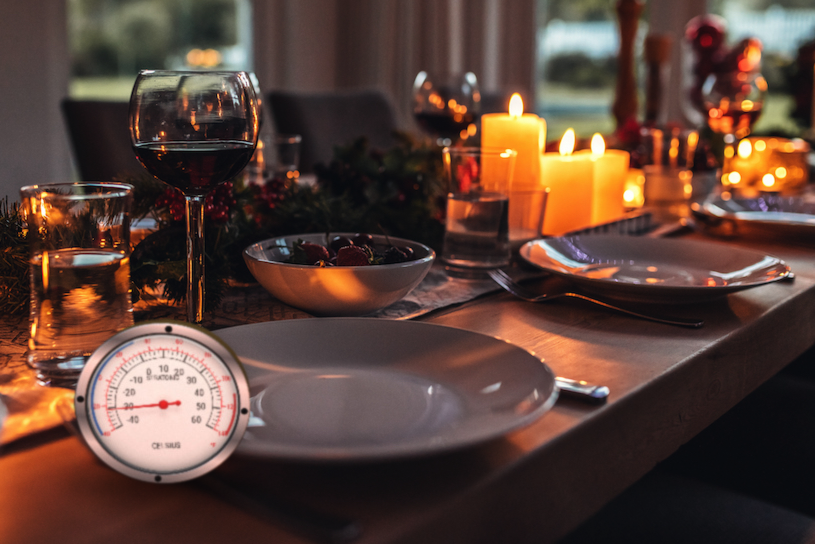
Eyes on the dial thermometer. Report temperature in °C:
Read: -30 °C
